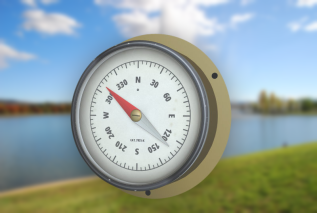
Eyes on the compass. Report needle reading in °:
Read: 310 °
